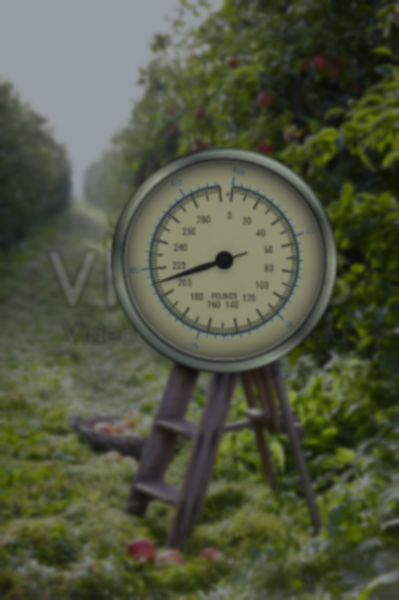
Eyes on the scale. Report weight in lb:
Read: 210 lb
